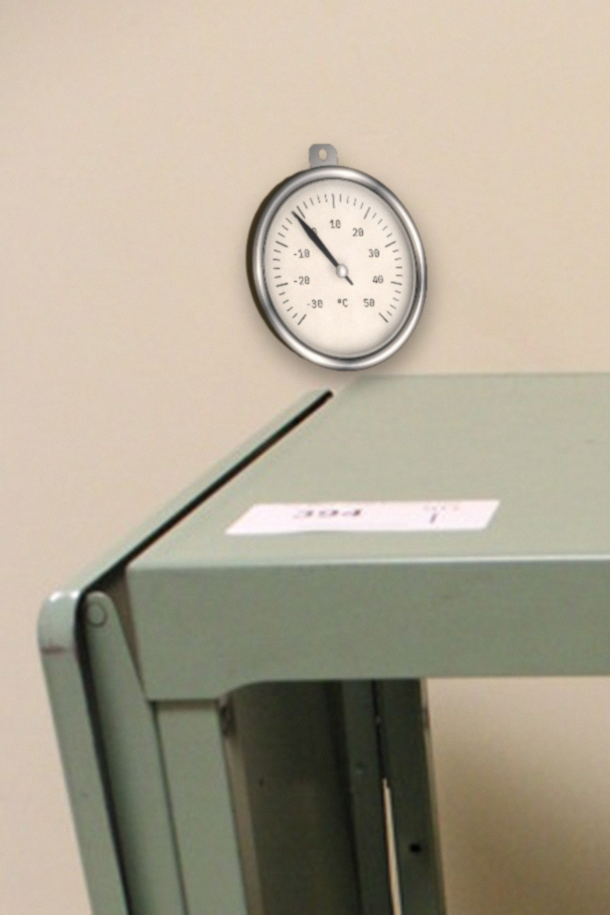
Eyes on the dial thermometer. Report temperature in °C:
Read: -2 °C
